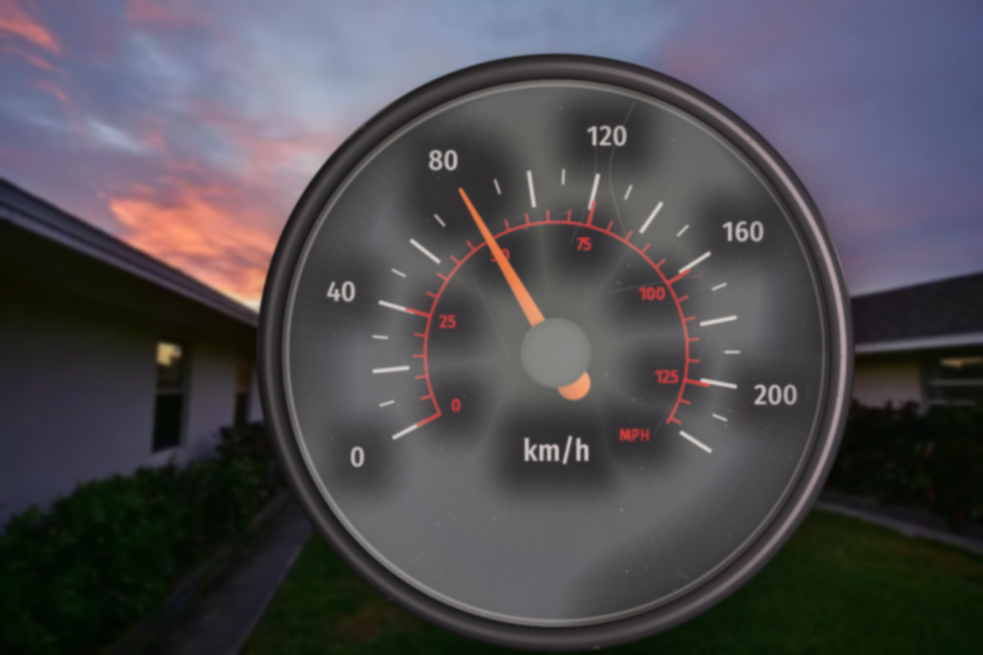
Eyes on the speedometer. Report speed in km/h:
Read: 80 km/h
